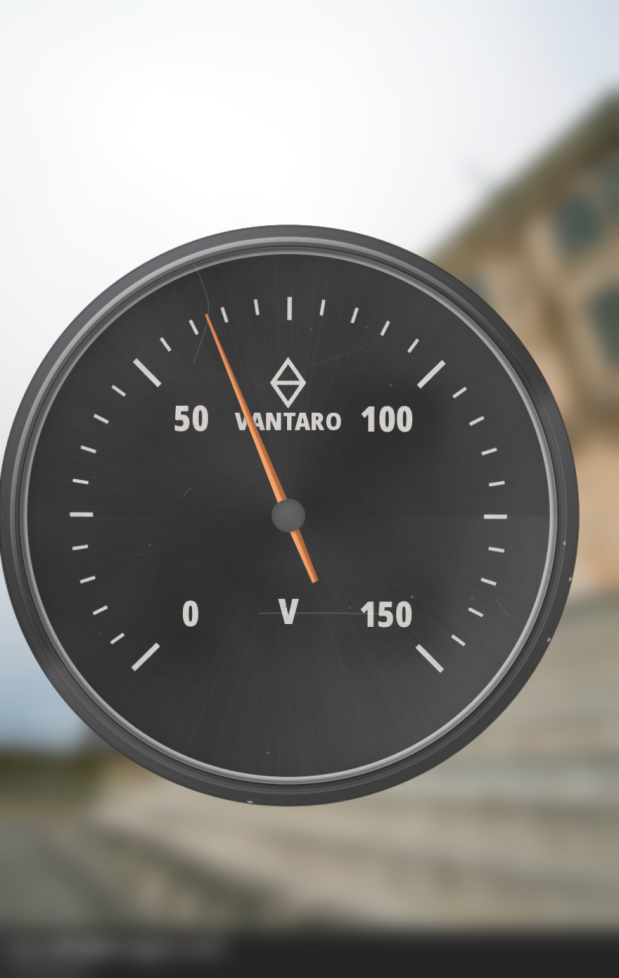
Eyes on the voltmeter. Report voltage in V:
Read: 62.5 V
